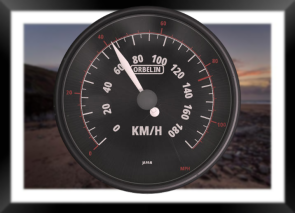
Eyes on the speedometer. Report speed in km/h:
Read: 67.5 km/h
